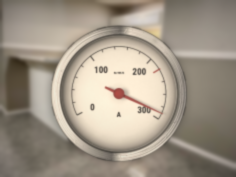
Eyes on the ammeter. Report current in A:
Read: 290 A
